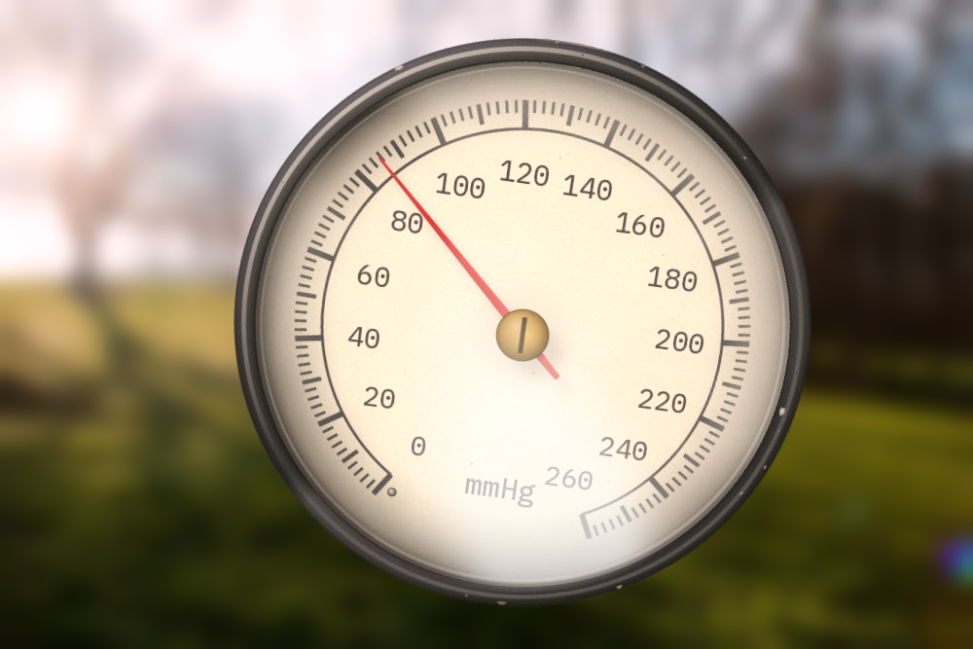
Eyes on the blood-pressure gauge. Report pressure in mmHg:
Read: 86 mmHg
